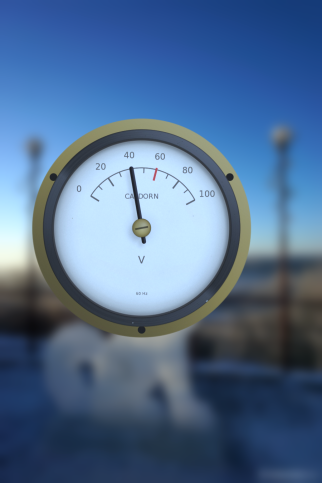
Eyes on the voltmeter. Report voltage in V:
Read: 40 V
